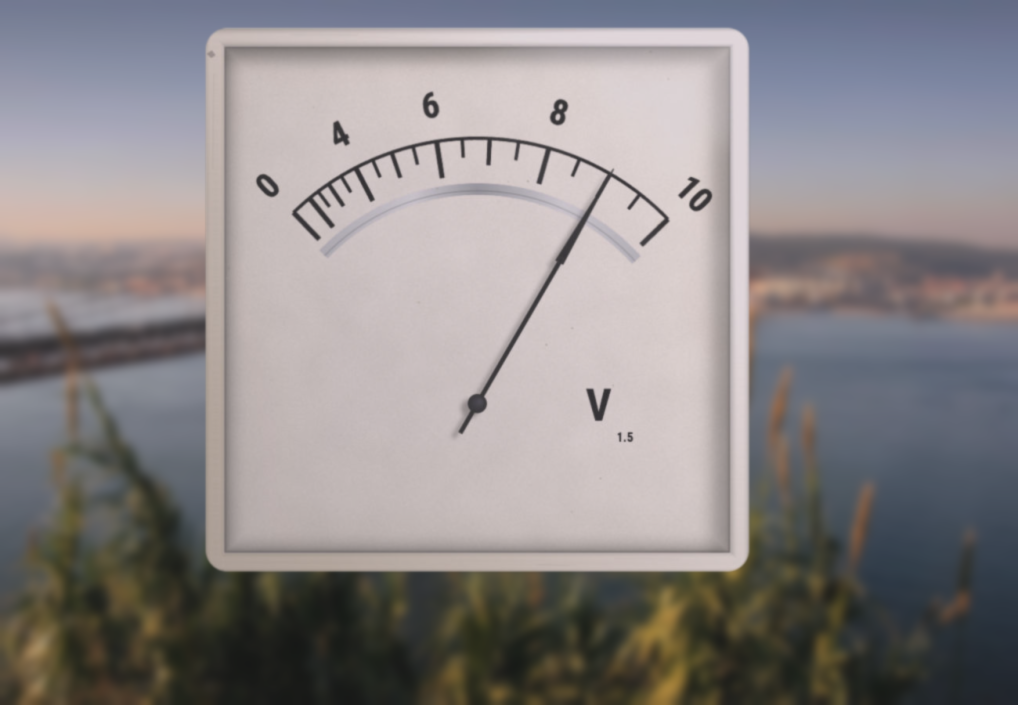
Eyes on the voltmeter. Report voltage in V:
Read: 9 V
